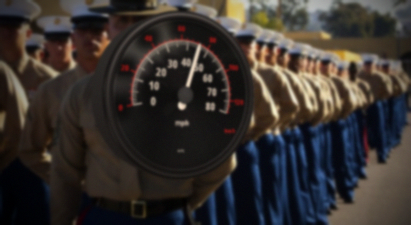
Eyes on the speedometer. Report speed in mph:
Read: 45 mph
